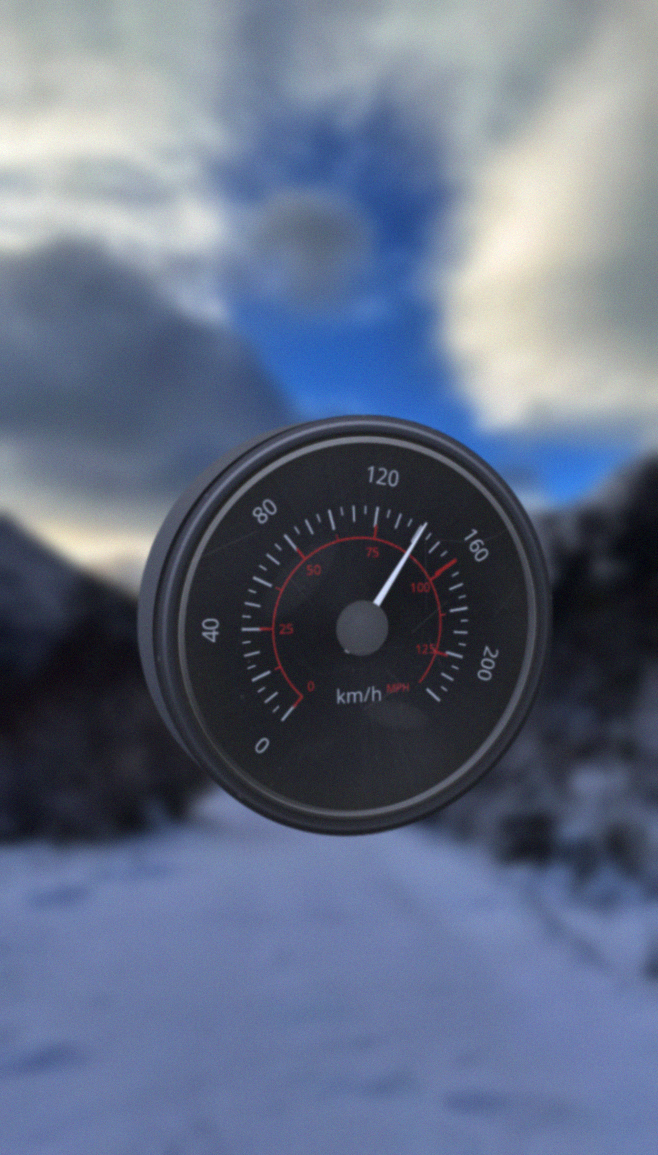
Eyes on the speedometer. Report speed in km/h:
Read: 140 km/h
